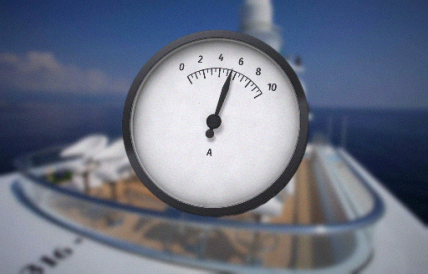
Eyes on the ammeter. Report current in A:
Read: 5.5 A
